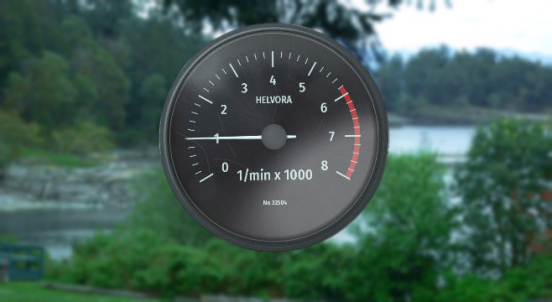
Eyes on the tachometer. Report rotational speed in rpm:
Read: 1000 rpm
